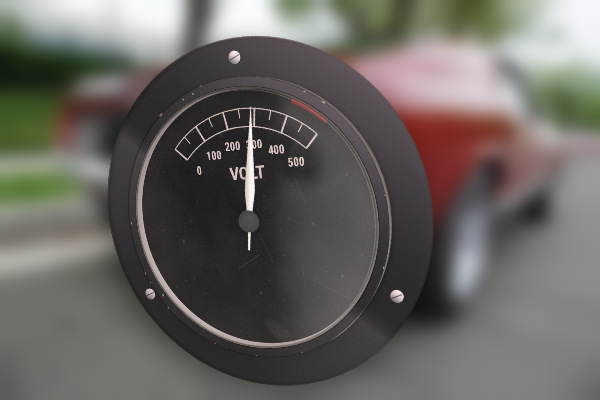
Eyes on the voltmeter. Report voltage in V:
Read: 300 V
